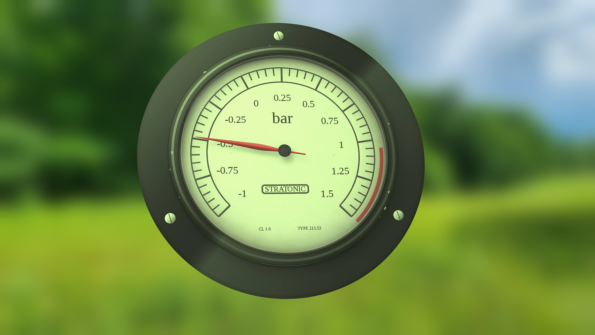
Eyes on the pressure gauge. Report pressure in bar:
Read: -0.5 bar
